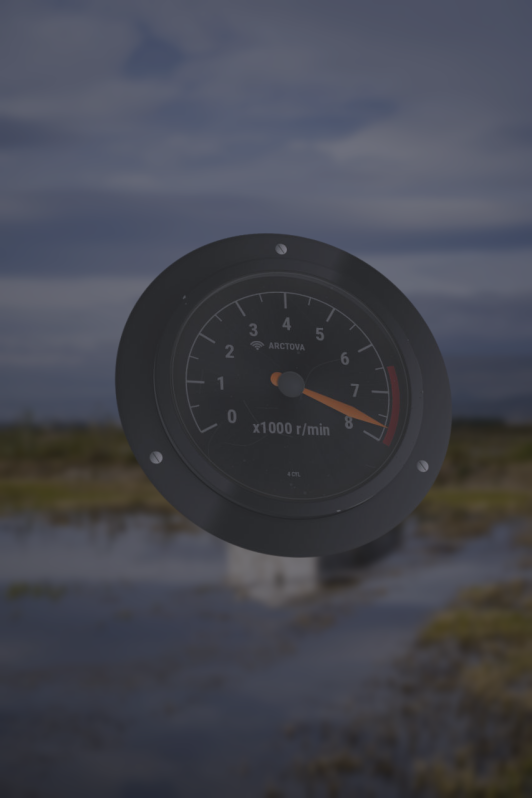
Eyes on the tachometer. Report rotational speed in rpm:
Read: 7750 rpm
